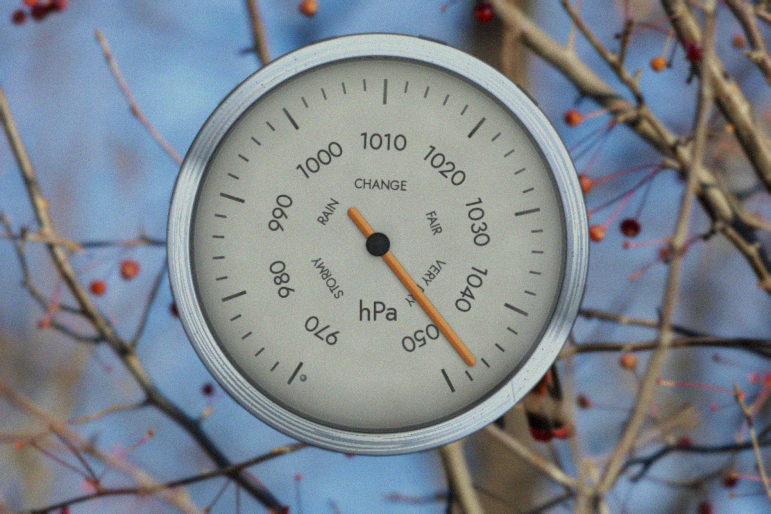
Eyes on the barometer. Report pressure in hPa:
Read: 1047 hPa
